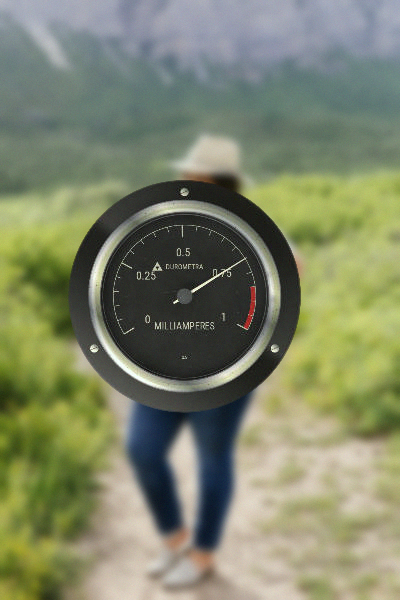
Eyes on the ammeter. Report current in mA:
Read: 0.75 mA
